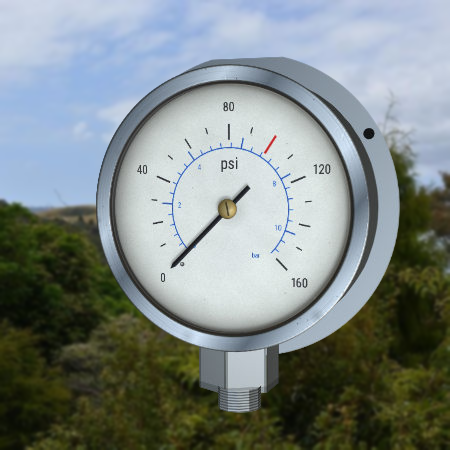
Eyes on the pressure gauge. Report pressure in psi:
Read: 0 psi
